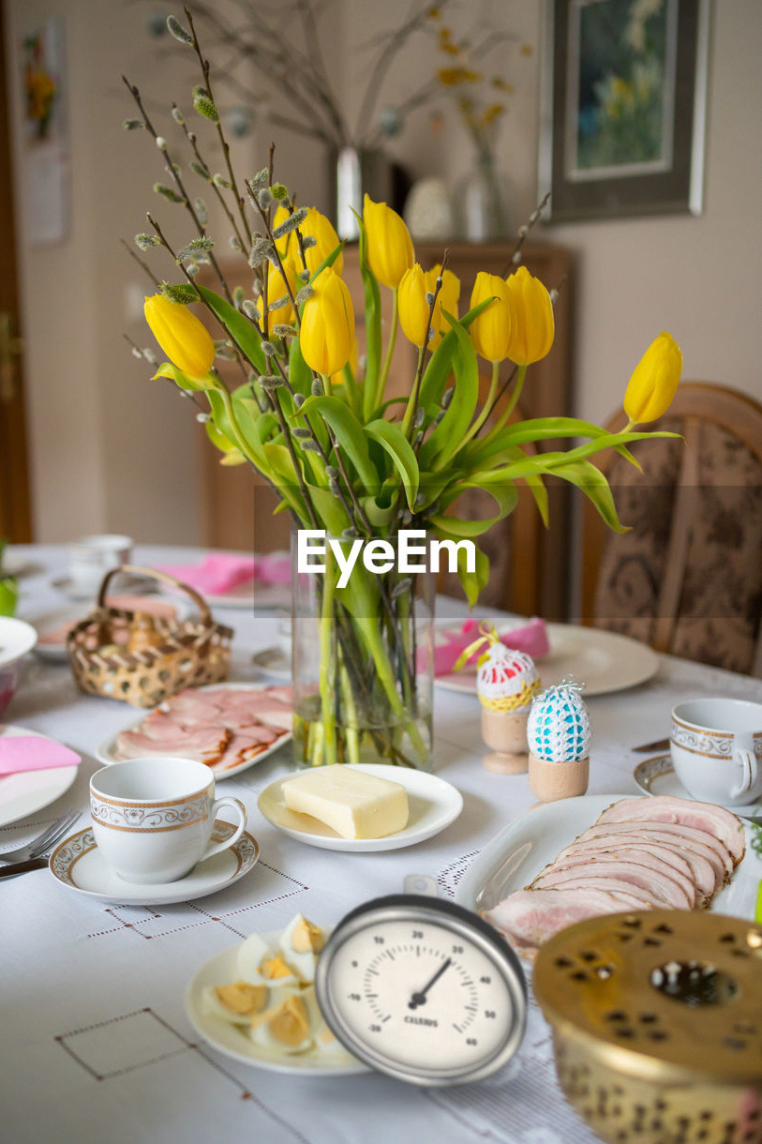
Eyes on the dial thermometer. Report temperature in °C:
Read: 30 °C
